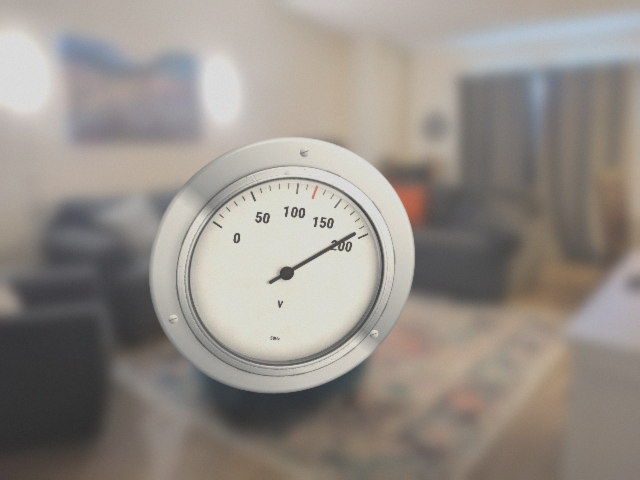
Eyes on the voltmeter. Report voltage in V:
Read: 190 V
